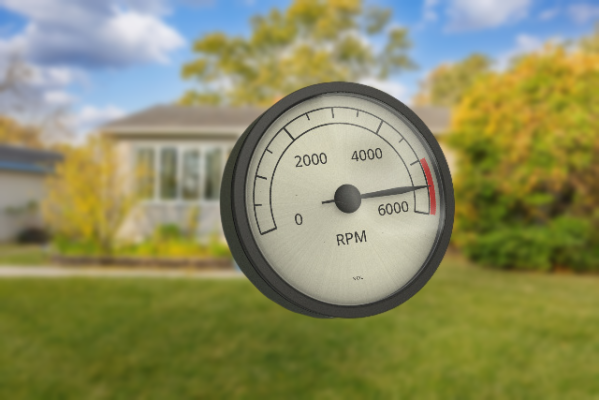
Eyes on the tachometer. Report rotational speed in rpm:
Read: 5500 rpm
